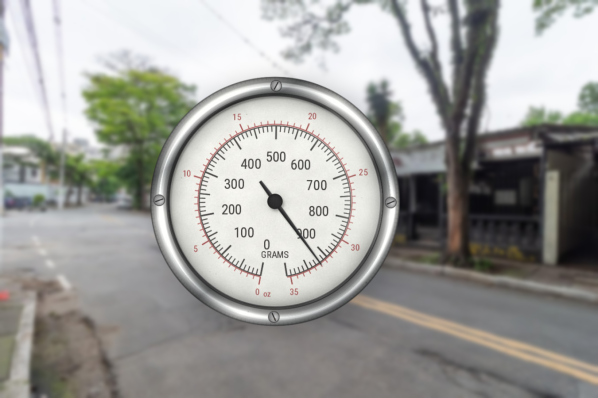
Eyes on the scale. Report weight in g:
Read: 920 g
